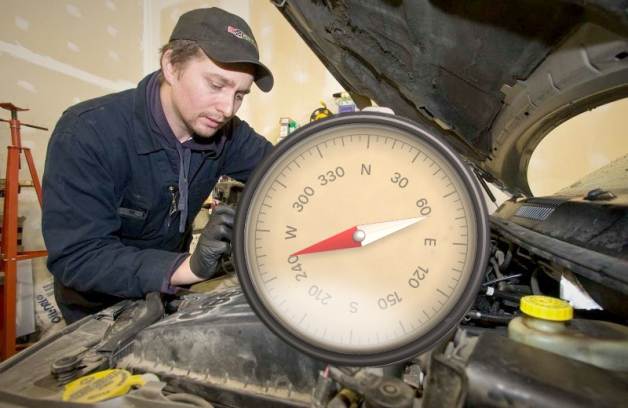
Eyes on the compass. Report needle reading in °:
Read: 250 °
